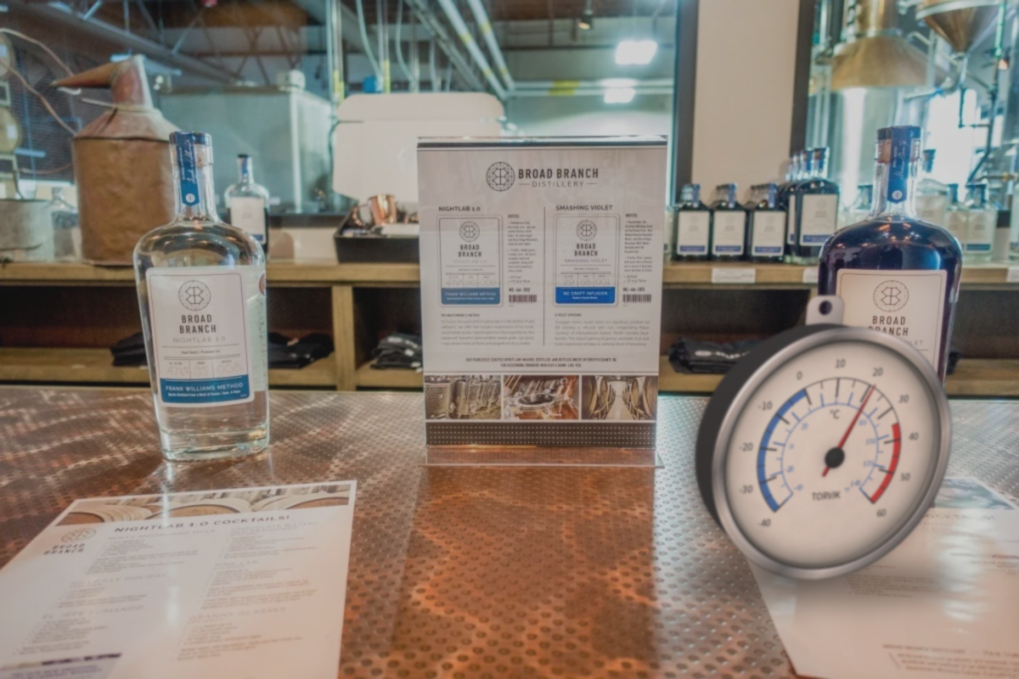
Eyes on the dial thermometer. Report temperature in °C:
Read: 20 °C
